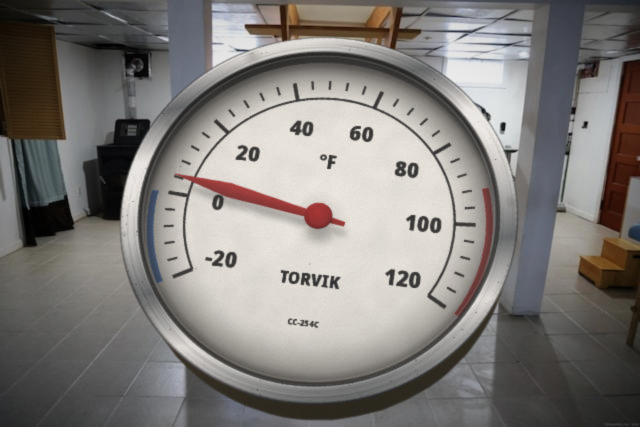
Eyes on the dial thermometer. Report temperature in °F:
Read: 4 °F
